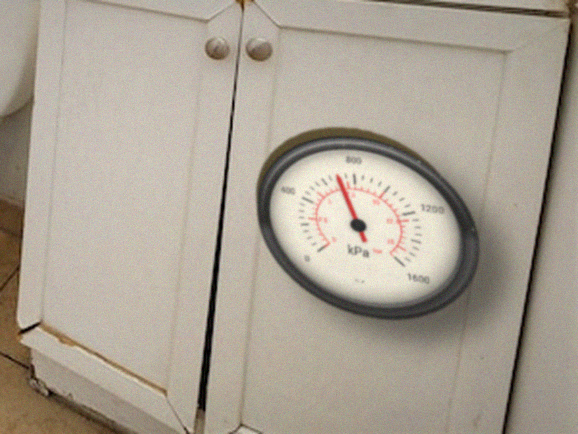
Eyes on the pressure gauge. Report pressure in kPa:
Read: 700 kPa
